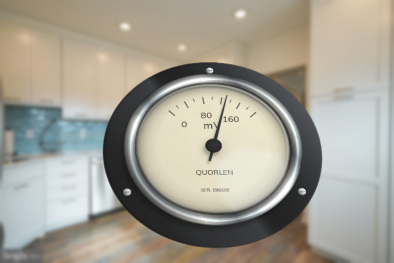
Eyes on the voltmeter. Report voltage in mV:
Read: 130 mV
